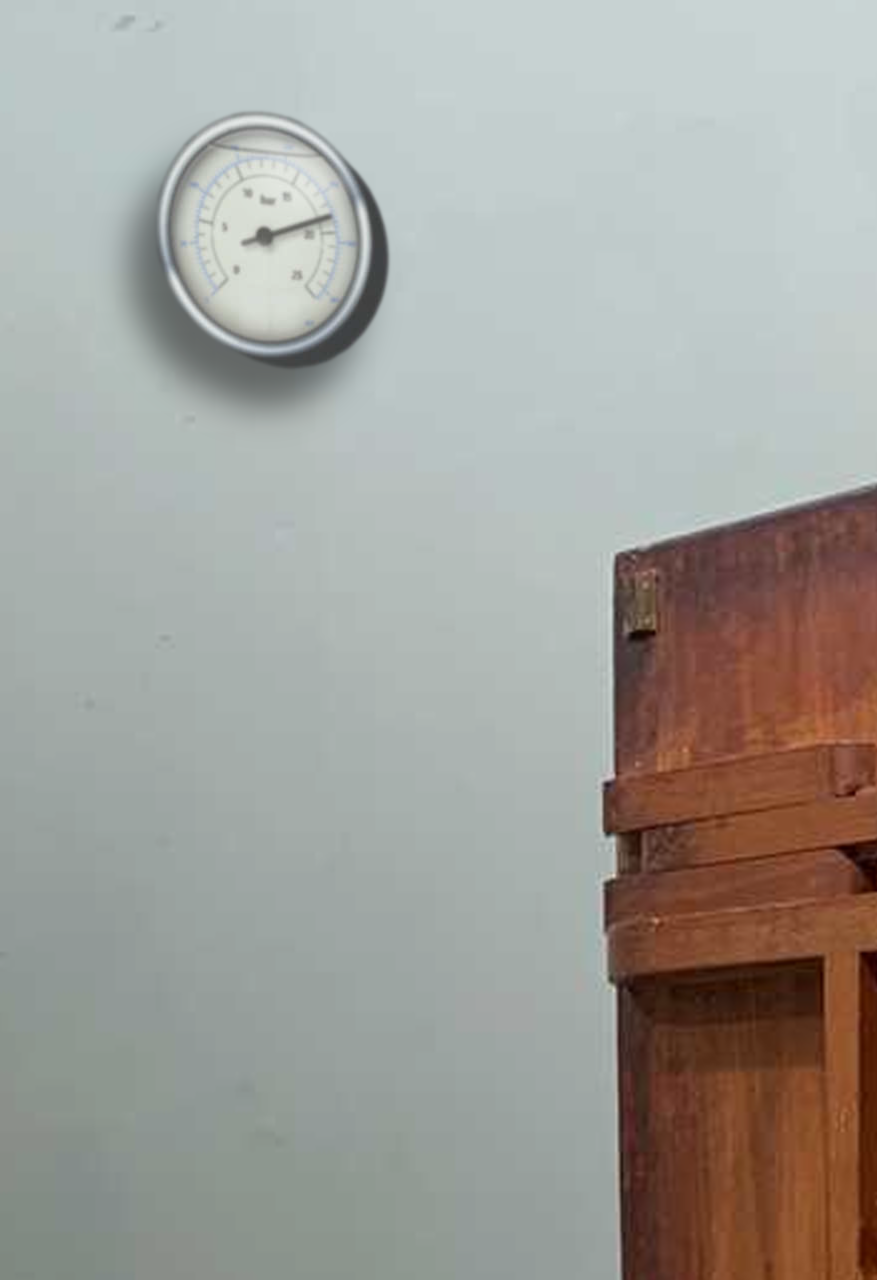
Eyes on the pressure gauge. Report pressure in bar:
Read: 19 bar
